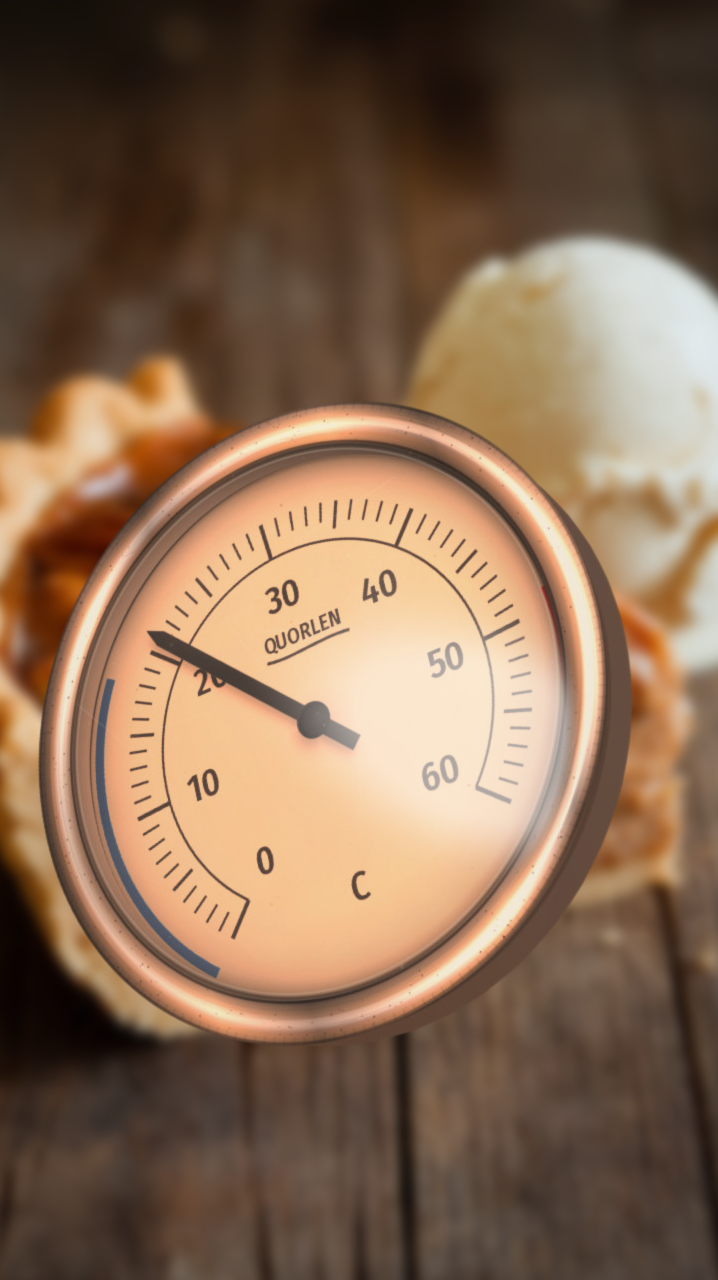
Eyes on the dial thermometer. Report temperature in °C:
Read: 21 °C
